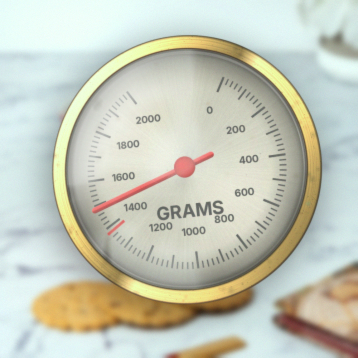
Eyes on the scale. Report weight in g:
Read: 1480 g
